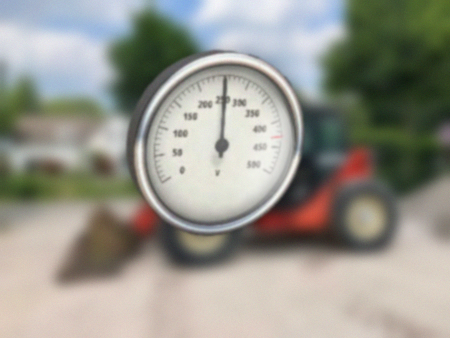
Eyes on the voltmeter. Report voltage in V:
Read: 250 V
